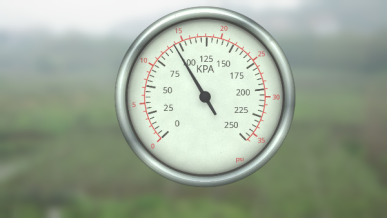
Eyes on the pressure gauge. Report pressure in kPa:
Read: 95 kPa
